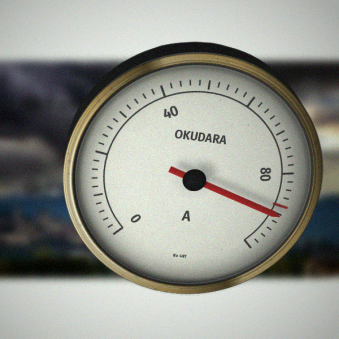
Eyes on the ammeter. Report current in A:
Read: 90 A
